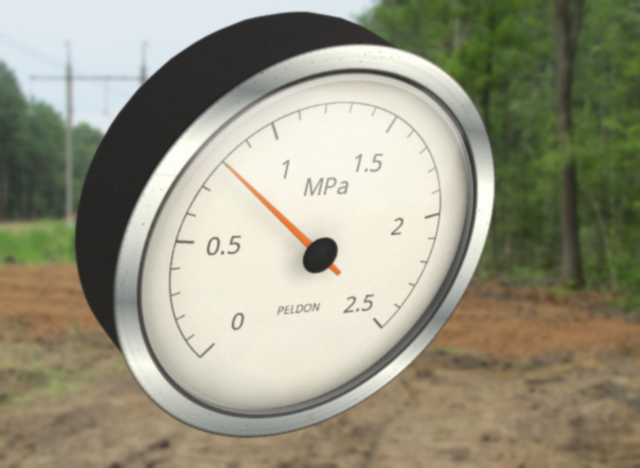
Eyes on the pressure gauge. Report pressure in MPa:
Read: 0.8 MPa
